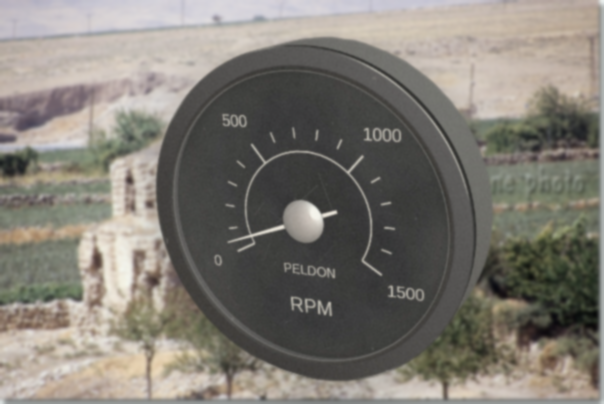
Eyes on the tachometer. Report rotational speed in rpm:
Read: 50 rpm
